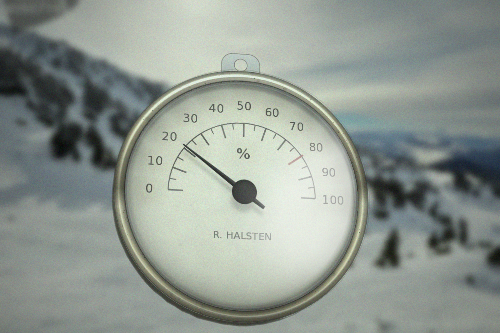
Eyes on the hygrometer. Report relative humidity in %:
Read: 20 %
